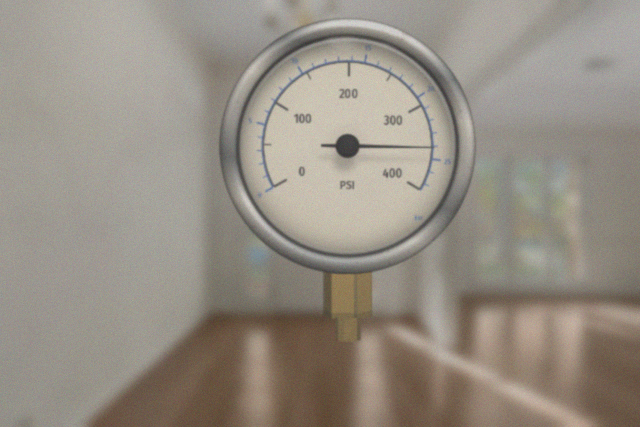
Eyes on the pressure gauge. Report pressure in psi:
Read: 350 psi
